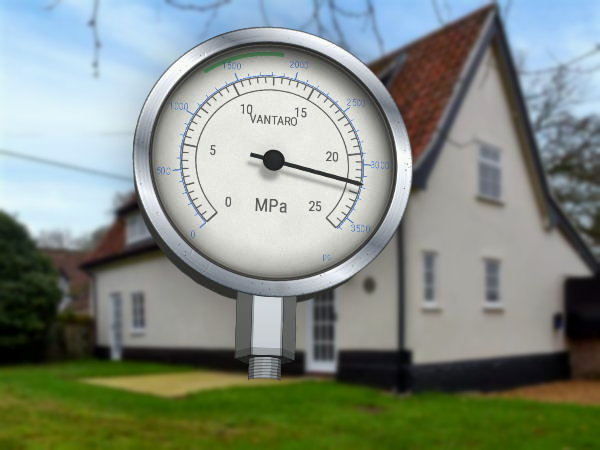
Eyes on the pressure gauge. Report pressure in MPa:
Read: 22 MPa
